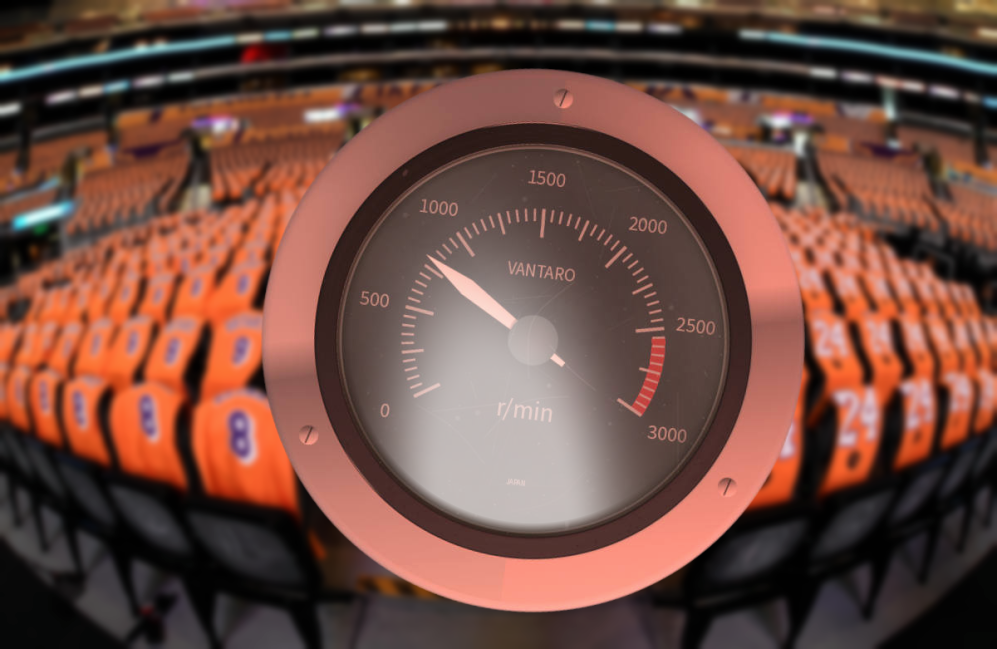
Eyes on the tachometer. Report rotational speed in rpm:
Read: 800 rpm
